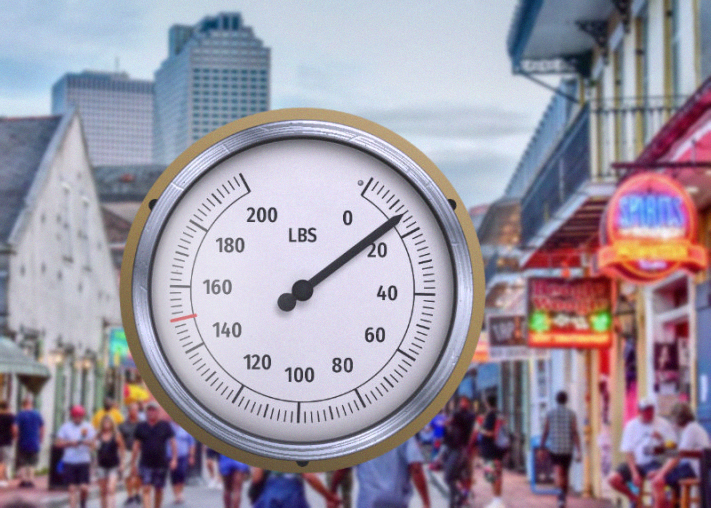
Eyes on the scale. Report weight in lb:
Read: 14 lb
